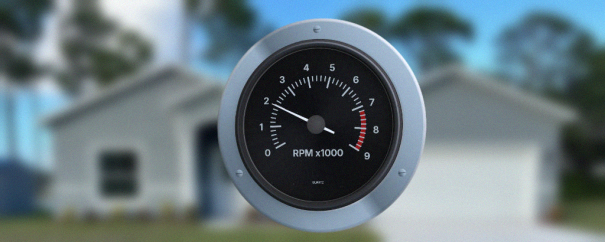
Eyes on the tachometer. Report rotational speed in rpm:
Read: 2000 rpm
